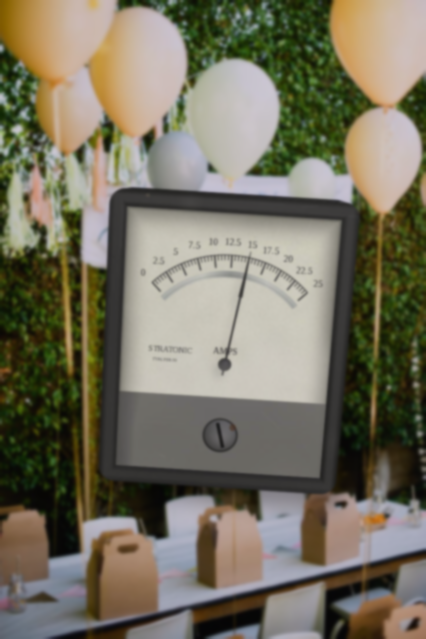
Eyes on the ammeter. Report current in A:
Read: 15 A
